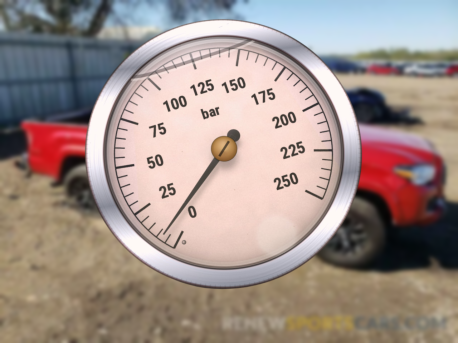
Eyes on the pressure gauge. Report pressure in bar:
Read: 7.5 bar
